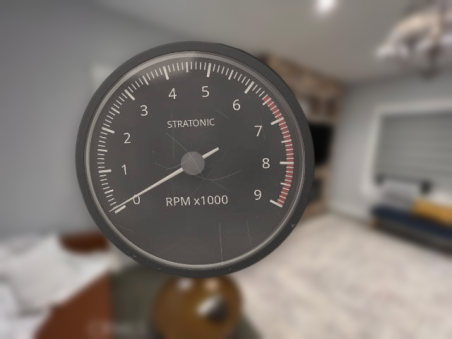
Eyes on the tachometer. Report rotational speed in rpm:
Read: 100 rpm
